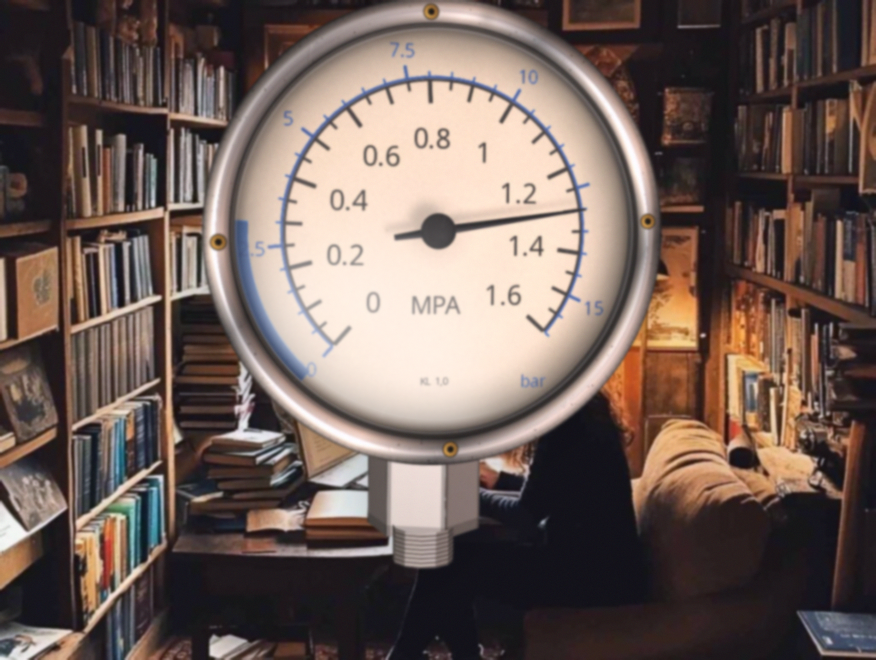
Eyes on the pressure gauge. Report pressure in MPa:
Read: 1.3 MPa
